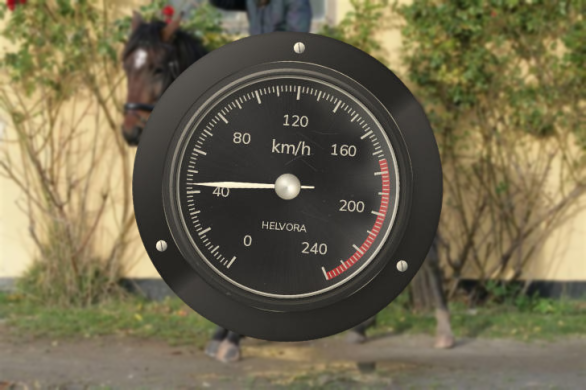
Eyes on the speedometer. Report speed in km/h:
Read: 44 km/h
